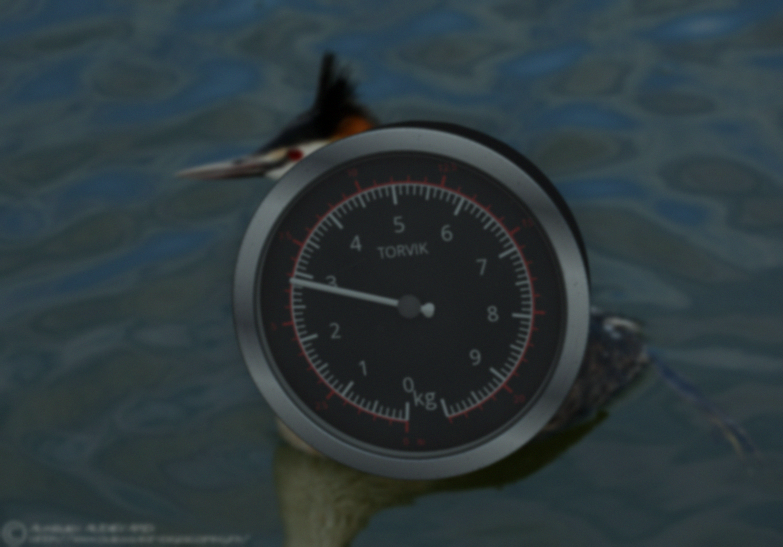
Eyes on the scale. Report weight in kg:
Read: 2.9 kg
